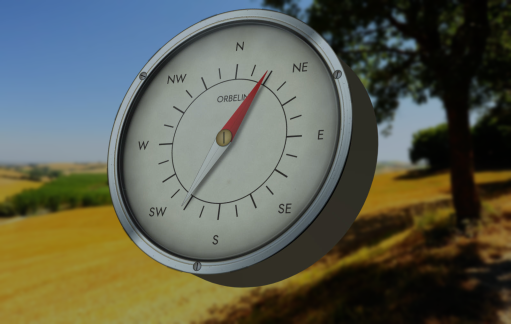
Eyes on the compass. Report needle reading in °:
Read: 30 °
